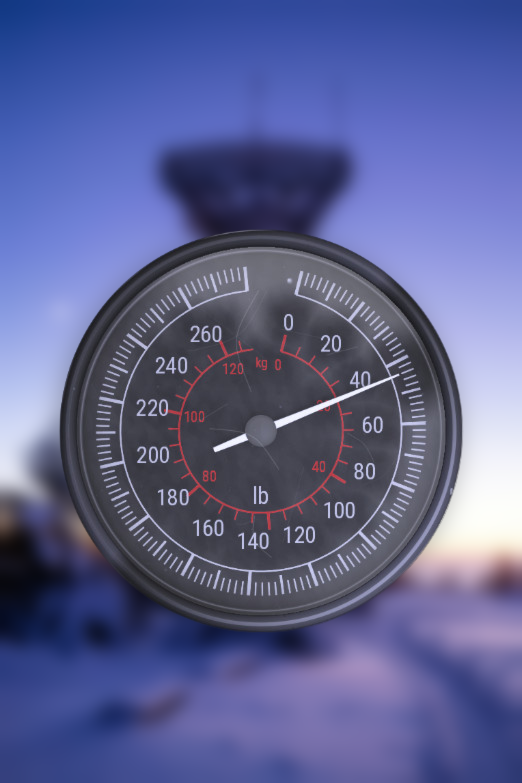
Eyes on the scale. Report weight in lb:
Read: 44 lb
